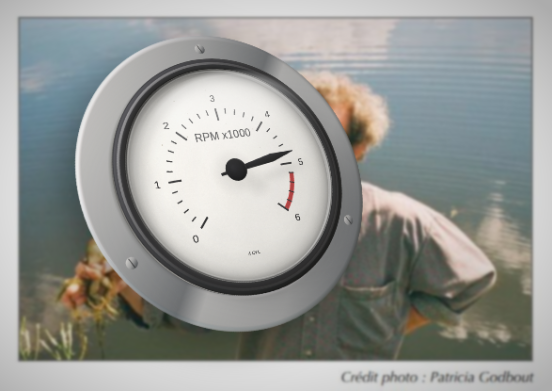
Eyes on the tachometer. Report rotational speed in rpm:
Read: 4800 rpm
